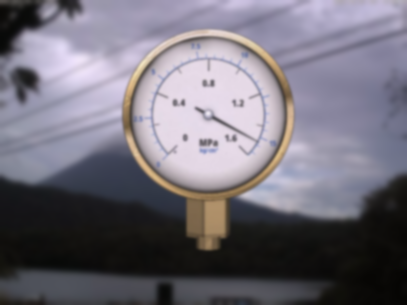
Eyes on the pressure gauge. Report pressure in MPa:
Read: 1.5 MPa
